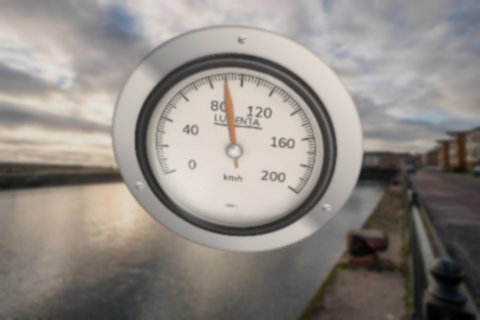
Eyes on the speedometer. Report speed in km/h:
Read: 90 km/h
